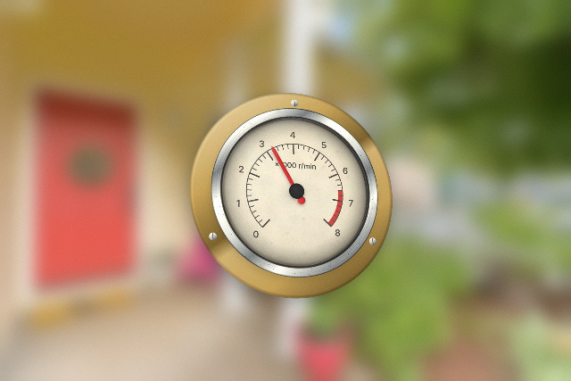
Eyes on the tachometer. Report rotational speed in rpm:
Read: 3200 rpm
